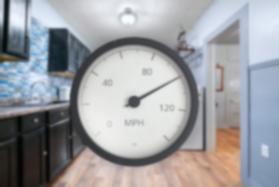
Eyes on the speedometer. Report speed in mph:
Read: 100 mph
